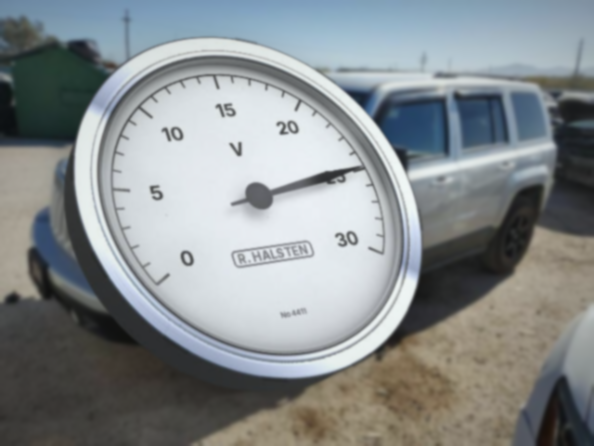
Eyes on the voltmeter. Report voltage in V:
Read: 25 V
